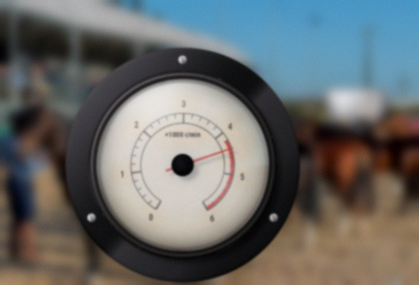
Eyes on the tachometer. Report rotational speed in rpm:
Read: 4400 rpm
